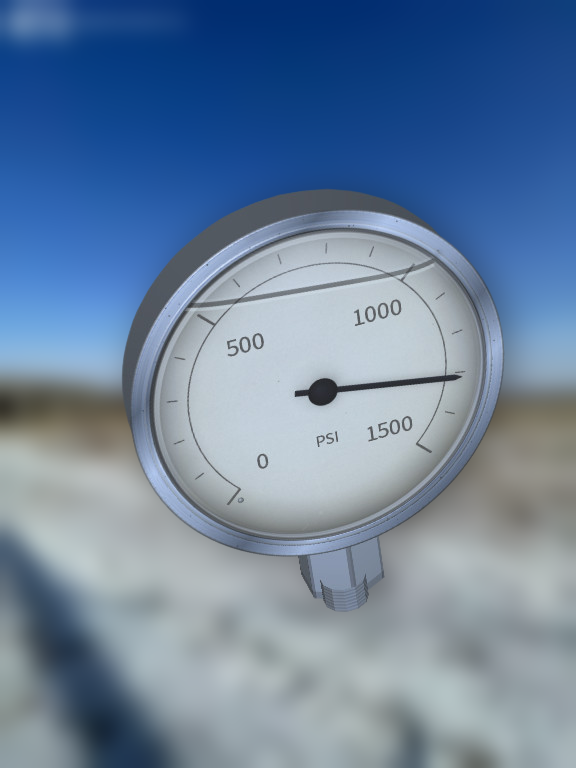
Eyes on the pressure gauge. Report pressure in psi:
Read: 1300 psi
